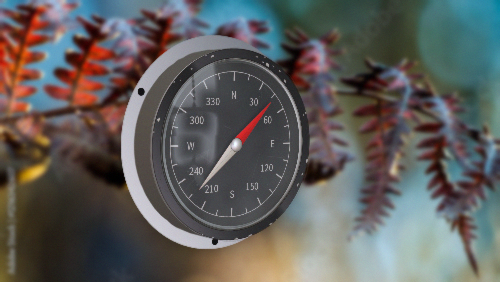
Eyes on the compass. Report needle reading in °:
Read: 45 °
